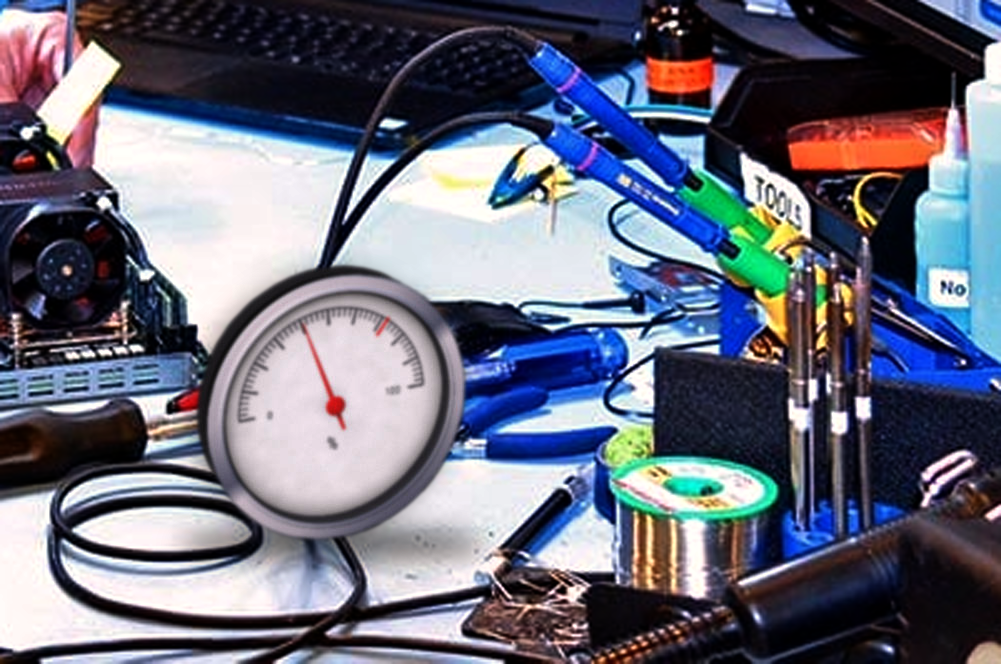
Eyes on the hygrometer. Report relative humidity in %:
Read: 40 %
